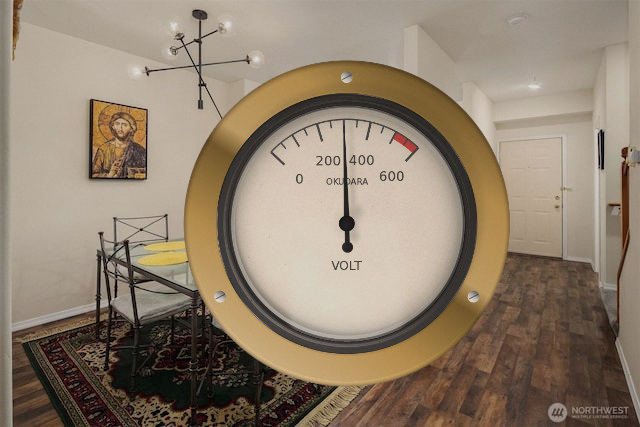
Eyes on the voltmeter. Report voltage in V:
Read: 300 V
